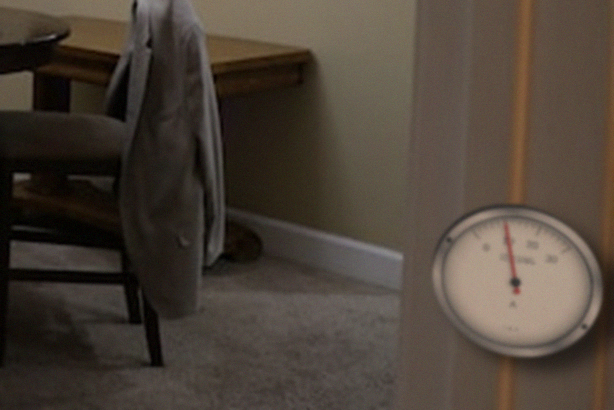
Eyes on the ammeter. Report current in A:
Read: 10 A
